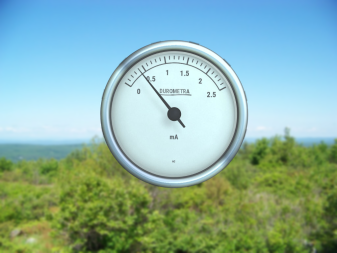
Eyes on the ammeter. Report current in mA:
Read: 0.4 mA
